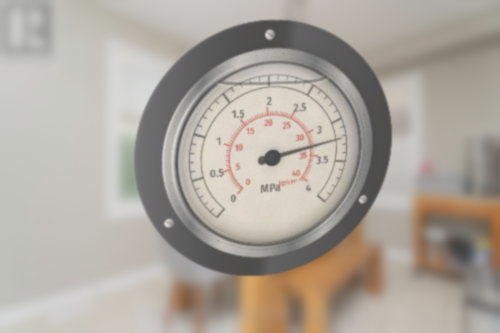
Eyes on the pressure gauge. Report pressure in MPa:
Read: 3.2 MPa
